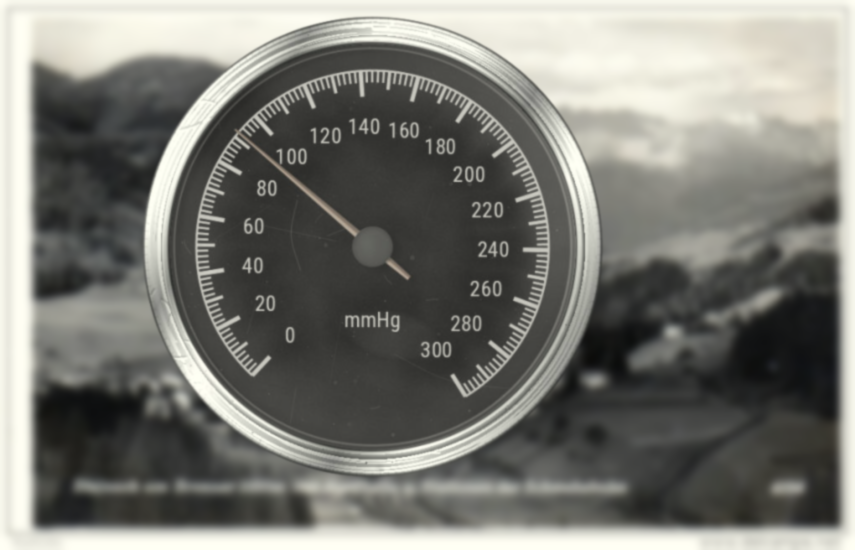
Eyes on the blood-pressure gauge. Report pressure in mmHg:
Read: 92 mmHg
